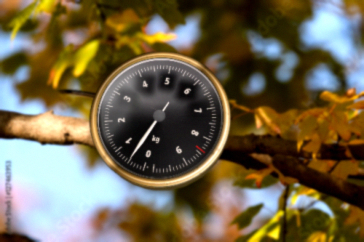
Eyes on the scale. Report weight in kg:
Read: 0.5 kg
